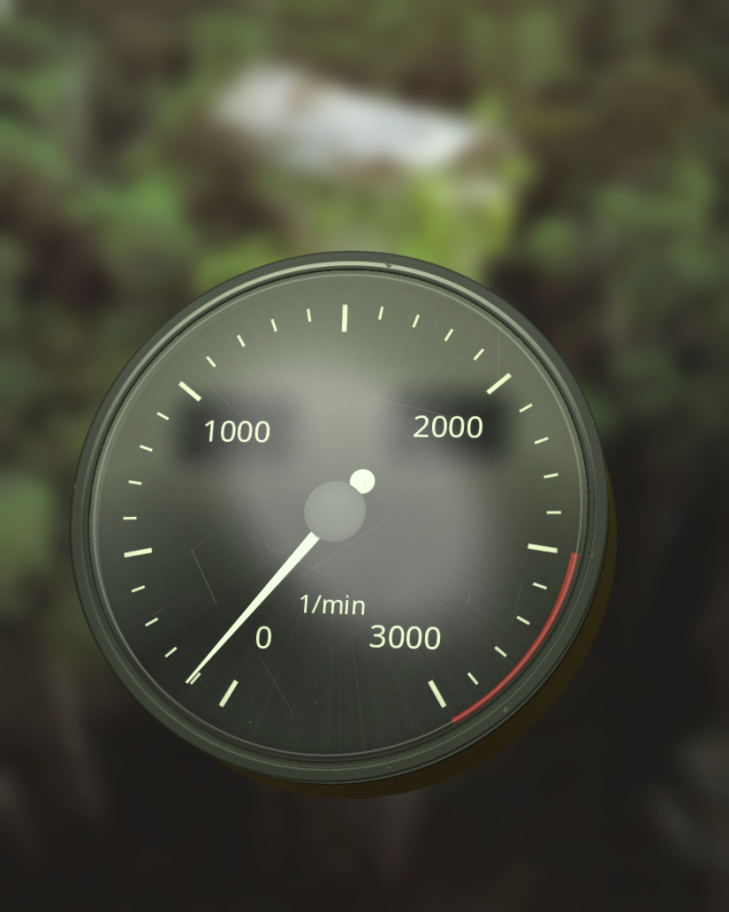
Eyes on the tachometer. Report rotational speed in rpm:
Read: 100 rpm
